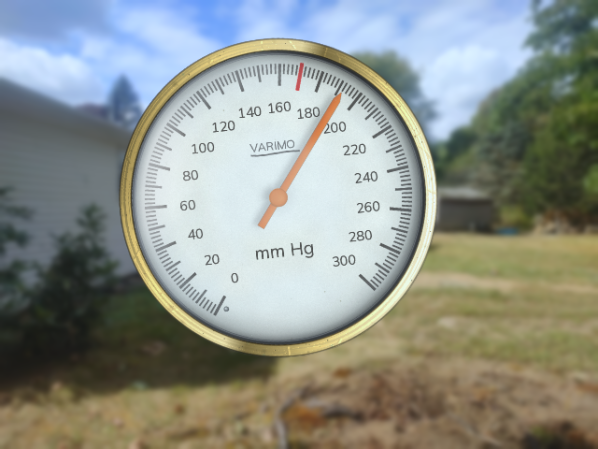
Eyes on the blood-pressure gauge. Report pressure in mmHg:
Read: 192 mmHg
